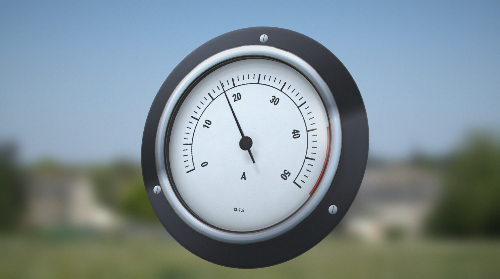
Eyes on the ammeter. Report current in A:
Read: 18 A
